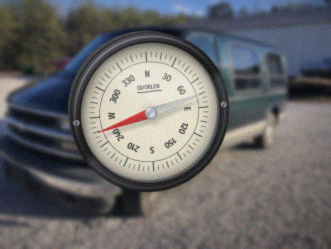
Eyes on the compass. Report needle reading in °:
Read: 255 °
